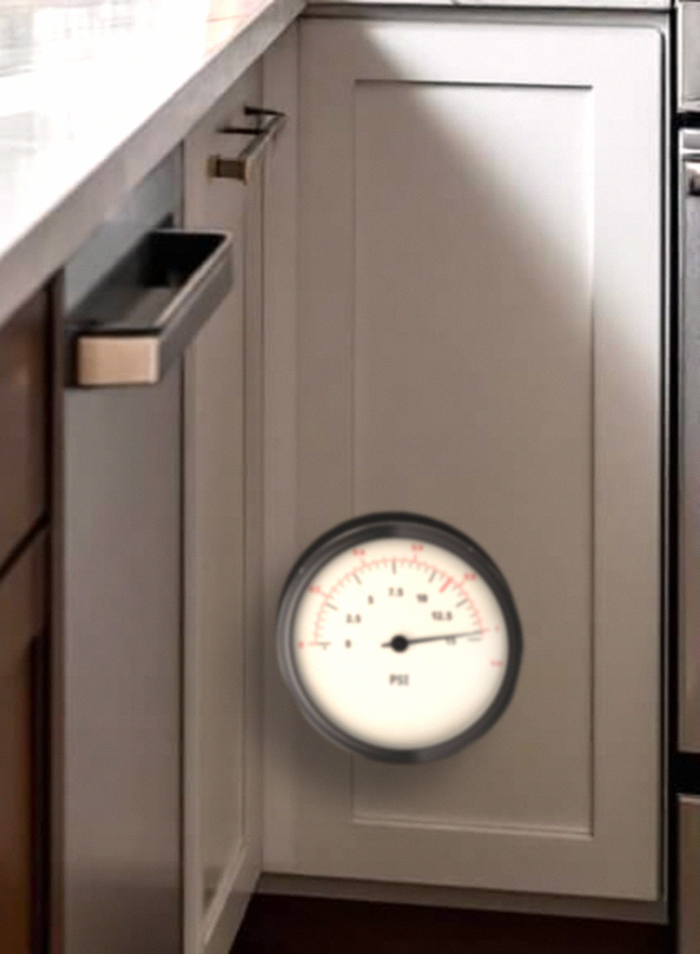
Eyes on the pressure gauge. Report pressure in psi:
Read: 14.5 psi
